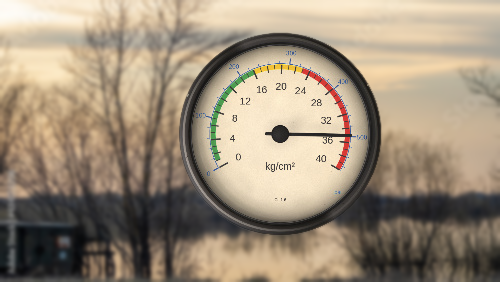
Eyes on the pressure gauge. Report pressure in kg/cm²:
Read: 35 kg/cm²
